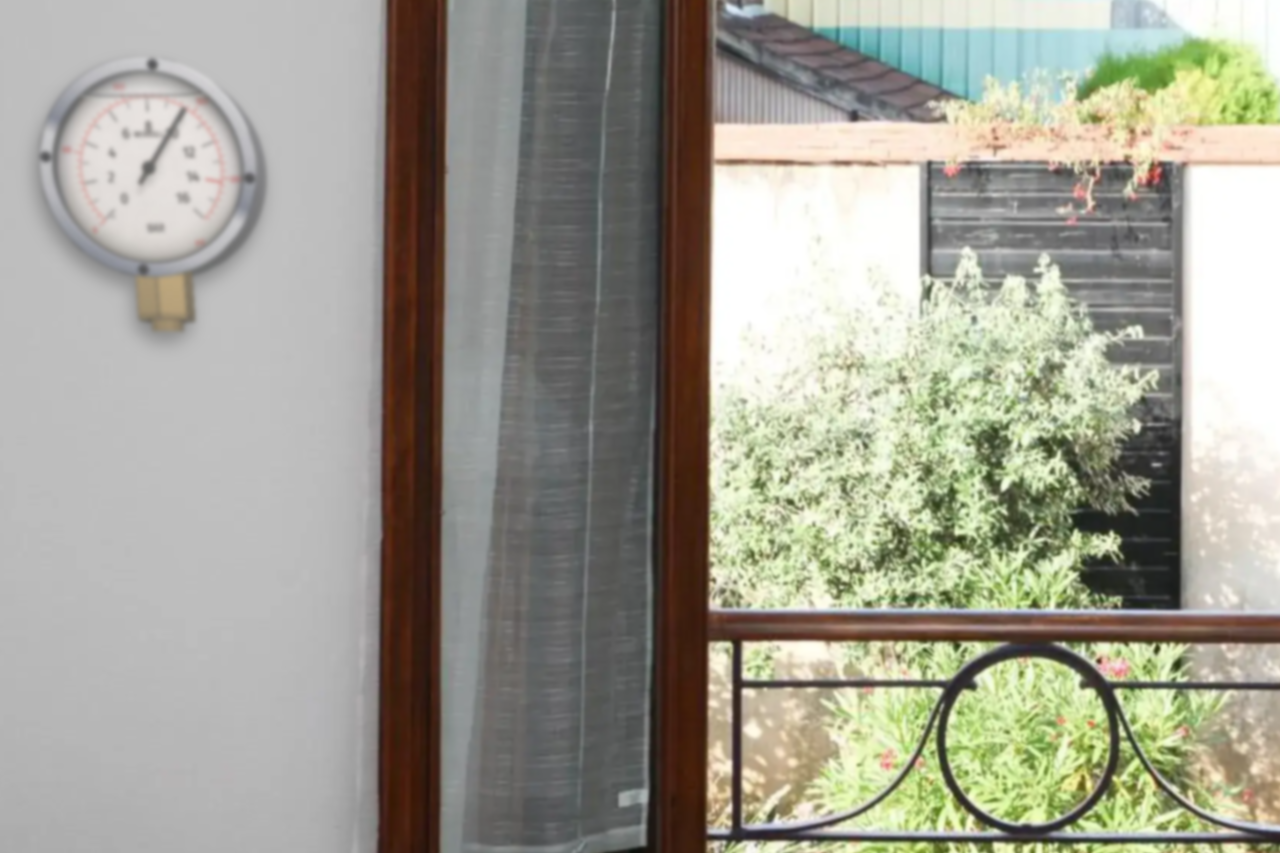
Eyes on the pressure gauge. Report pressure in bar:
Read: 10 bar
